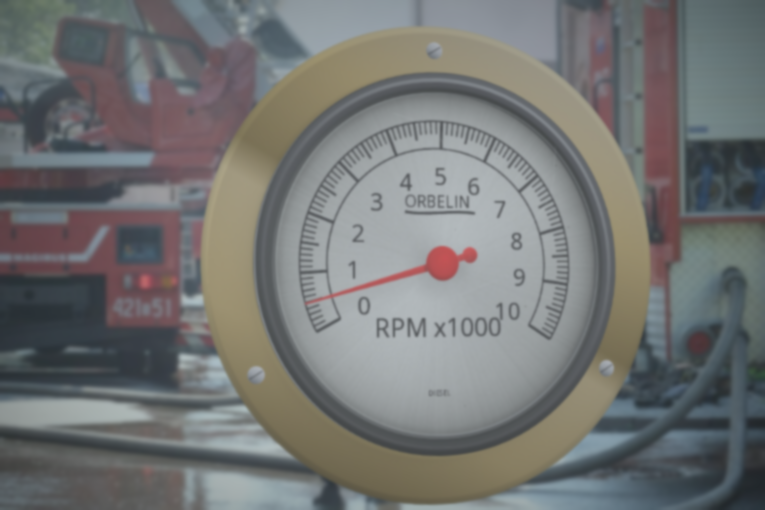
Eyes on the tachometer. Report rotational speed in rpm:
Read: 500 rpm
